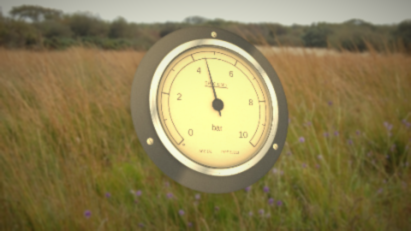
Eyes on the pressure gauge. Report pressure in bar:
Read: 4.5 bar
